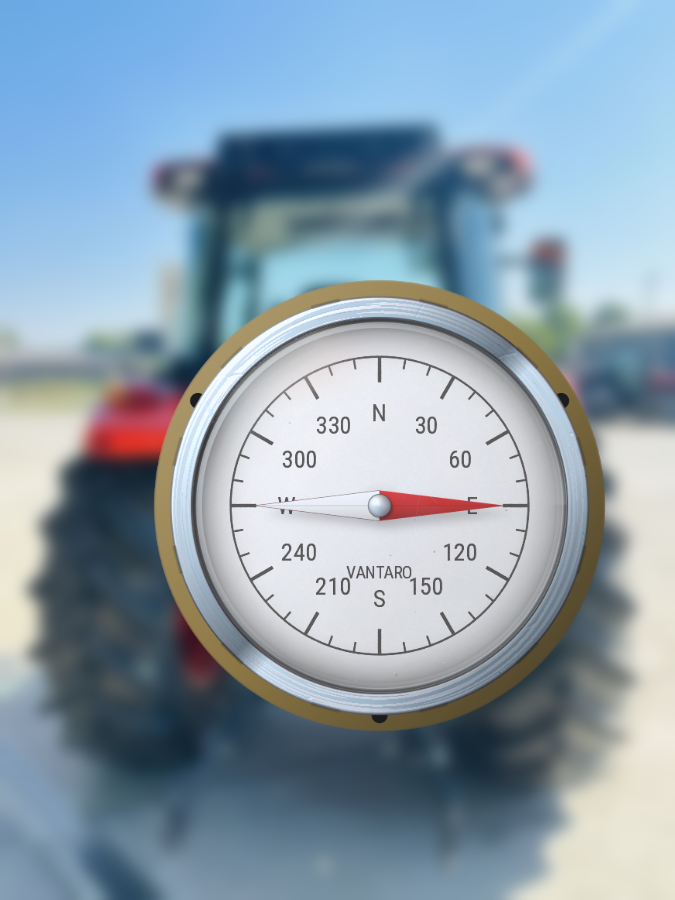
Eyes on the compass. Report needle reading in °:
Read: 90 °
